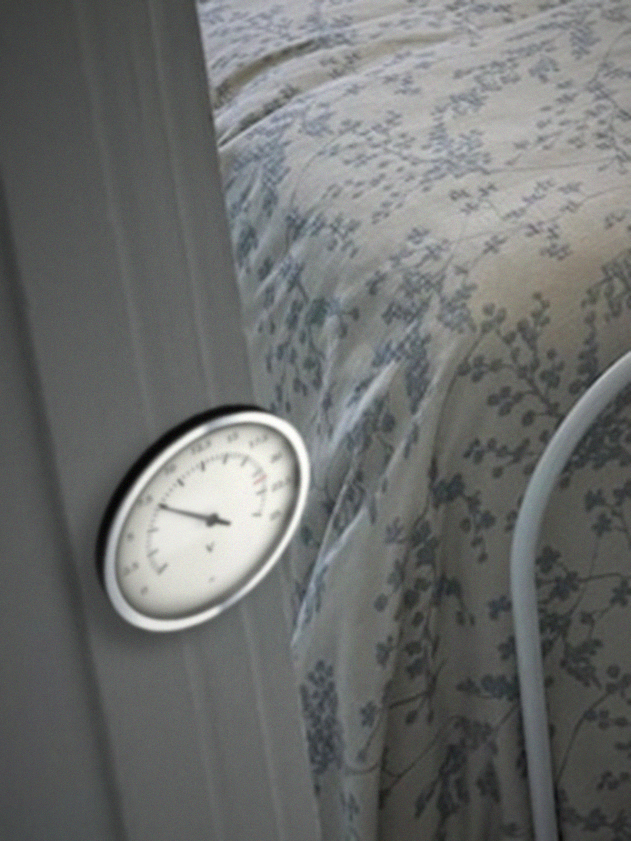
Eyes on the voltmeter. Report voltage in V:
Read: 7.5 V
